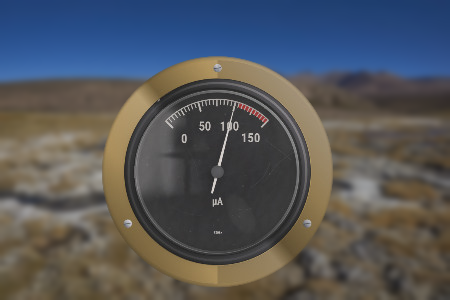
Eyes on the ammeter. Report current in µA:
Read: 100 µA
